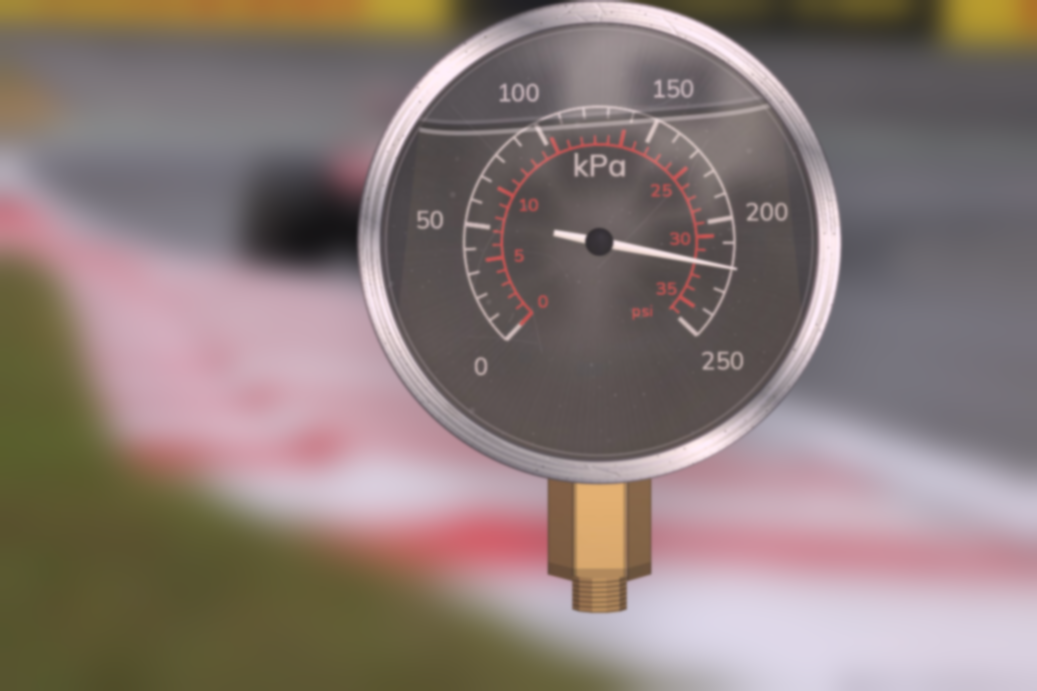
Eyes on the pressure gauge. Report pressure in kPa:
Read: 220 kPa
